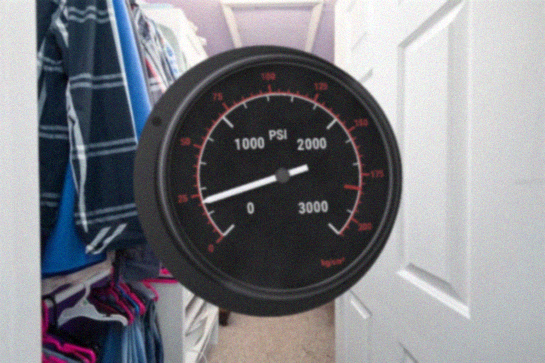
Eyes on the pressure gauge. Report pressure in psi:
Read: 300 psi
